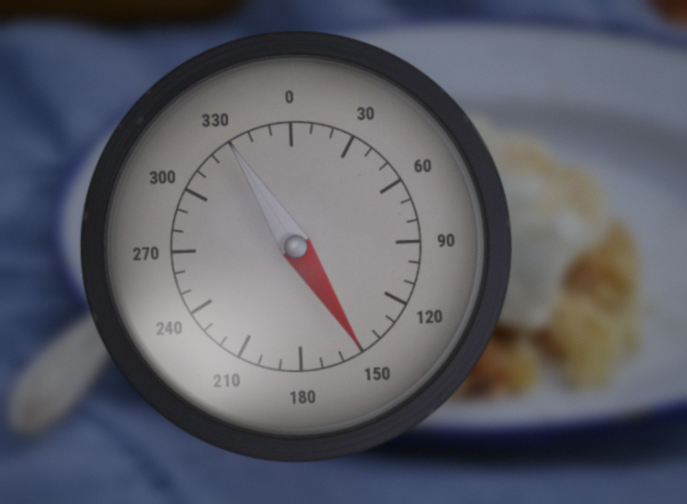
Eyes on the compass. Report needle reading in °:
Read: 150 °
